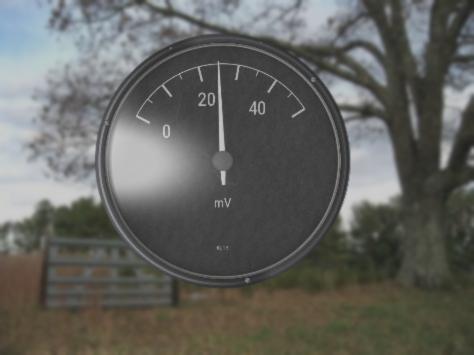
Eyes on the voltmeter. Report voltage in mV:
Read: 25 mV
